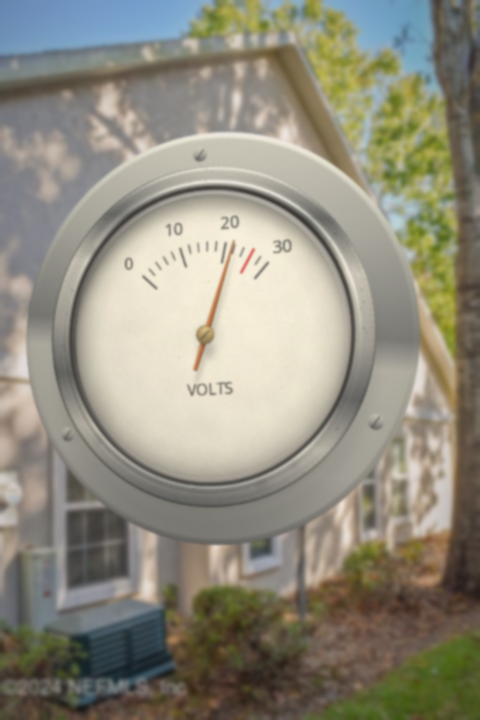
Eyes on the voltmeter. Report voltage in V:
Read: 22 V
